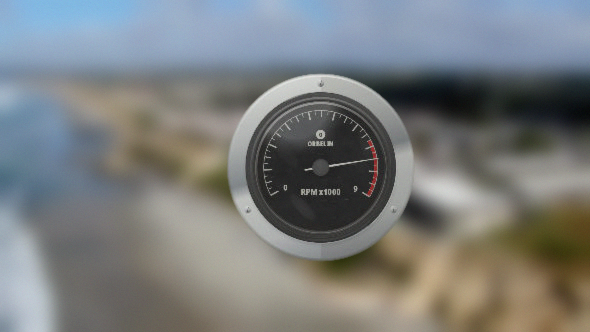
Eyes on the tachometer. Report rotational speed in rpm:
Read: 7500 rpm
